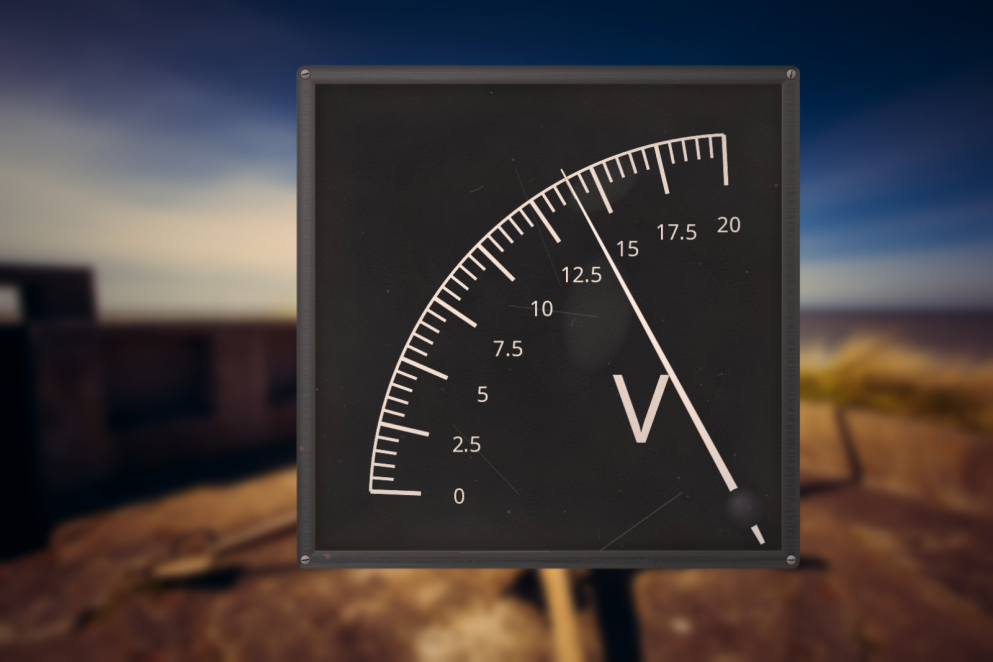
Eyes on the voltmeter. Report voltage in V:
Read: 14 V
